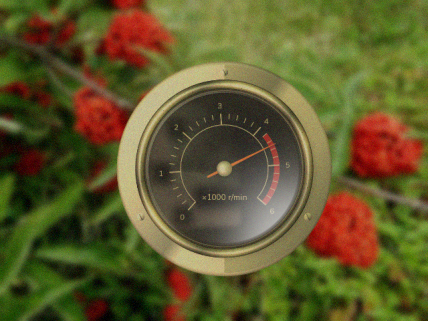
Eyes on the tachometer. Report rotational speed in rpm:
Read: 4500 rpm
